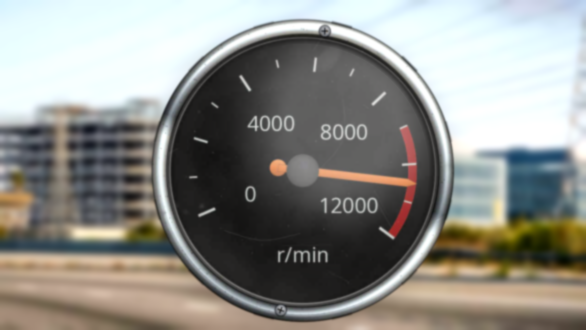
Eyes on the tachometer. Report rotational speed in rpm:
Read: 10500 rpm
